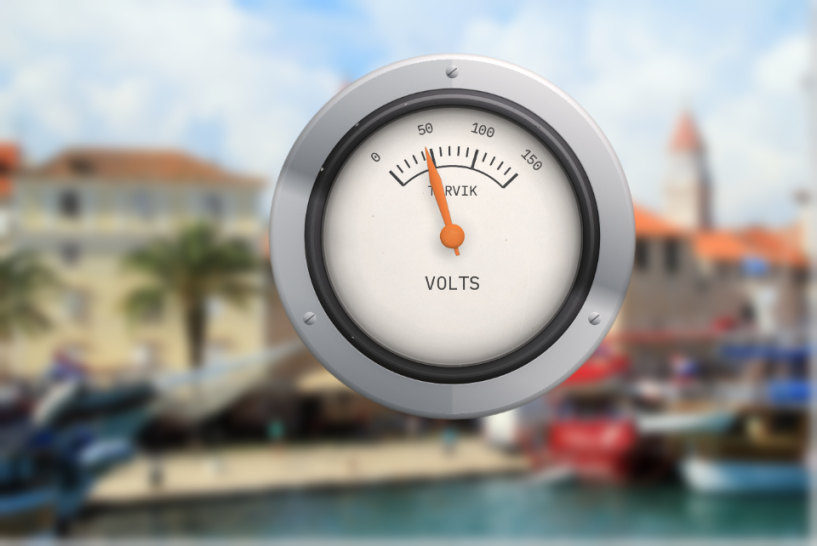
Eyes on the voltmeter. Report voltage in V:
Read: 45 V
